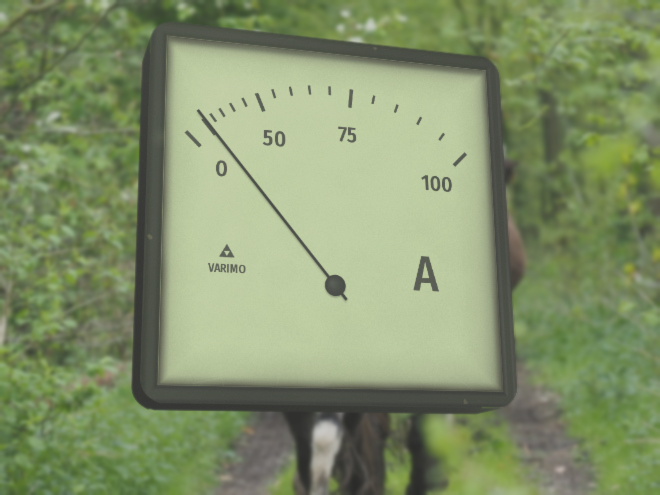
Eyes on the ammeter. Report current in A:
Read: 25 A
